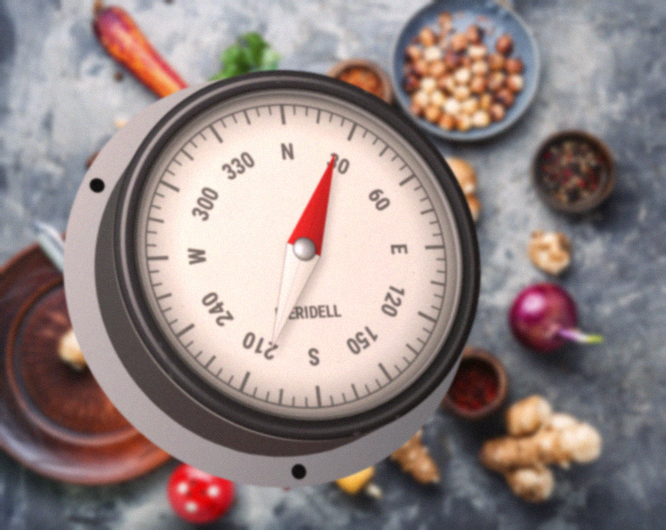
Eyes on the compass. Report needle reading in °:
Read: 25 °
